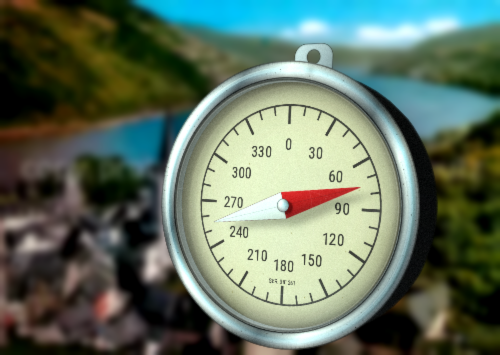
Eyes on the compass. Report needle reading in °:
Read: 75 °
